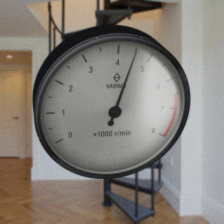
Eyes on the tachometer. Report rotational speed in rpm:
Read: 4500 rpm
